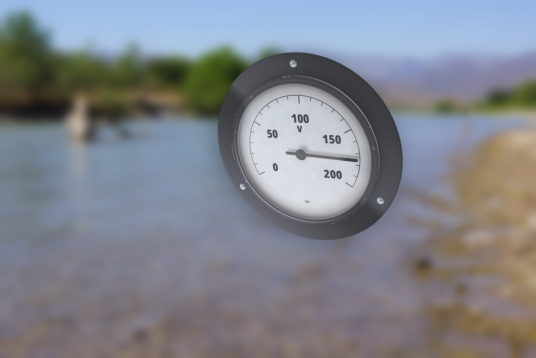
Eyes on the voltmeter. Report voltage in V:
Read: 175 V
